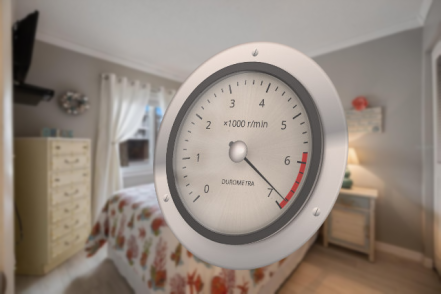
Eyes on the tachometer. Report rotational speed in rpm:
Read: 6800 rpm
